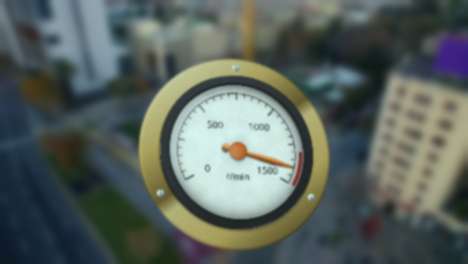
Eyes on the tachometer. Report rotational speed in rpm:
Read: 1400 rpm
